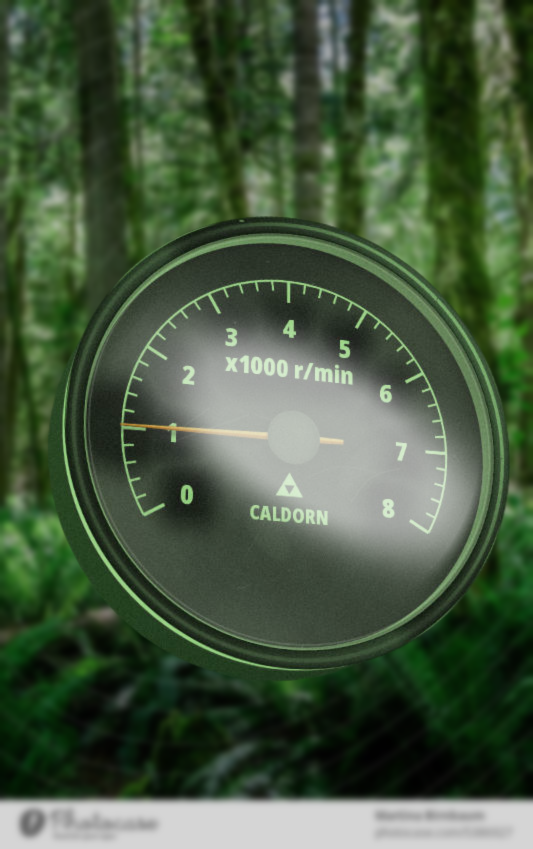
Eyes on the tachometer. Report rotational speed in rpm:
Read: 1000 rpm
